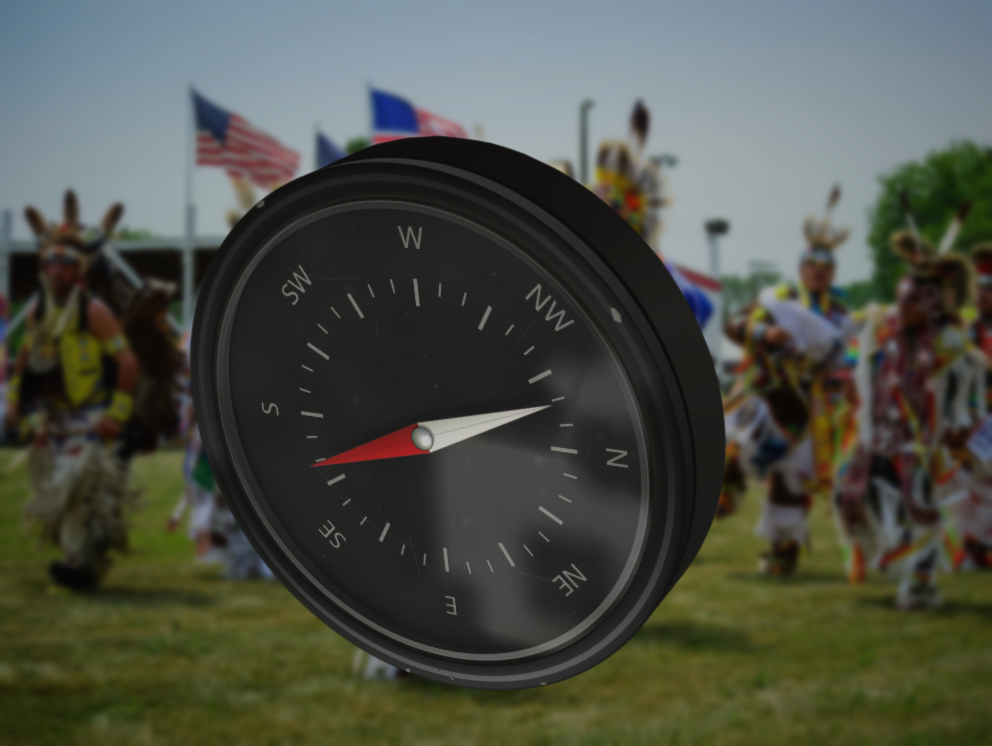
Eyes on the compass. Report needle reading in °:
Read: 160 °
